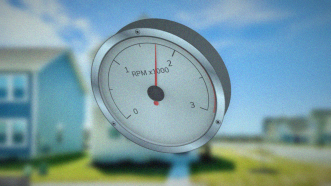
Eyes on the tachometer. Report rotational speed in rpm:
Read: 1750 rpm
